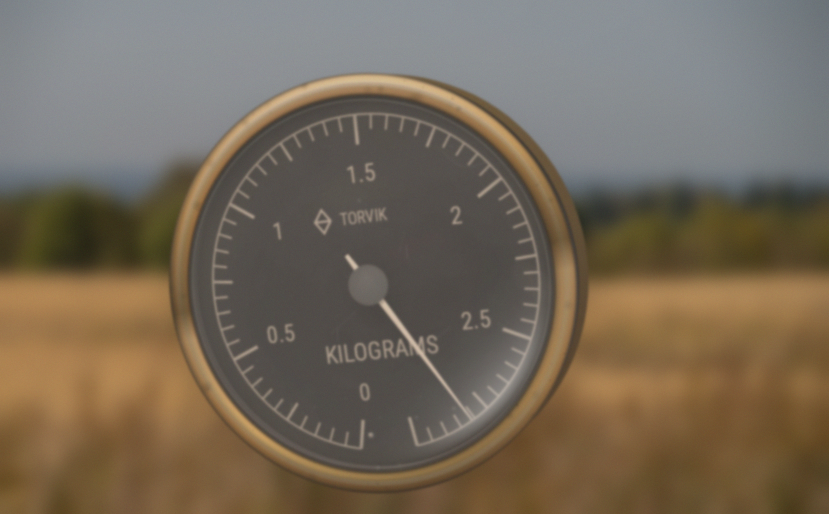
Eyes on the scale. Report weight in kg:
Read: 2.8 kg
